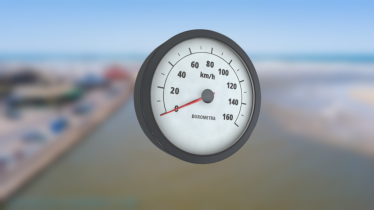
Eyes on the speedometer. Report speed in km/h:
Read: 0 km/h
